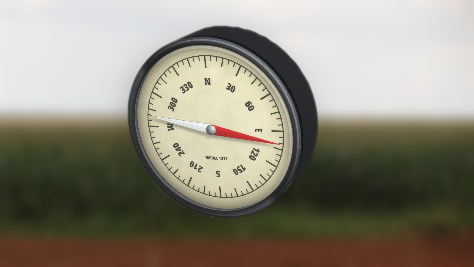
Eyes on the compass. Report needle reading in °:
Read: 100 °
